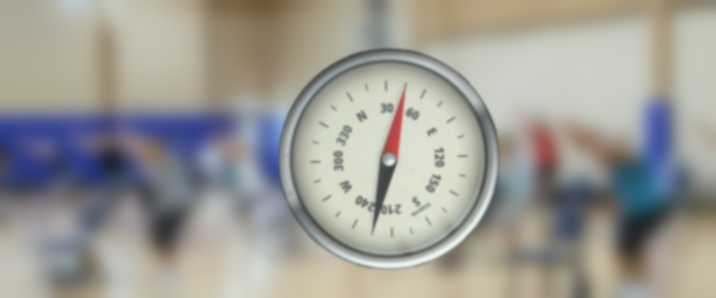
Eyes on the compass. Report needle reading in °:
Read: 45 °
